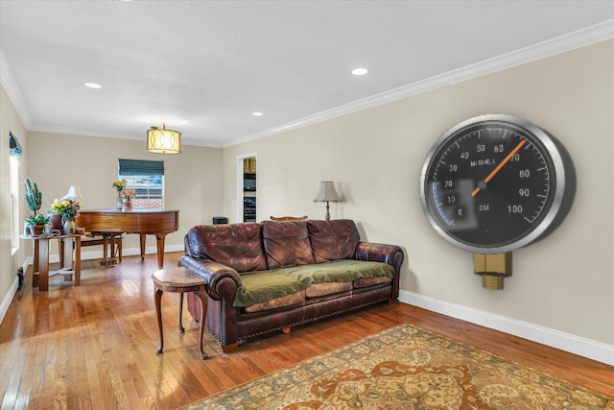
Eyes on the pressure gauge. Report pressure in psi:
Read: 68 psi
